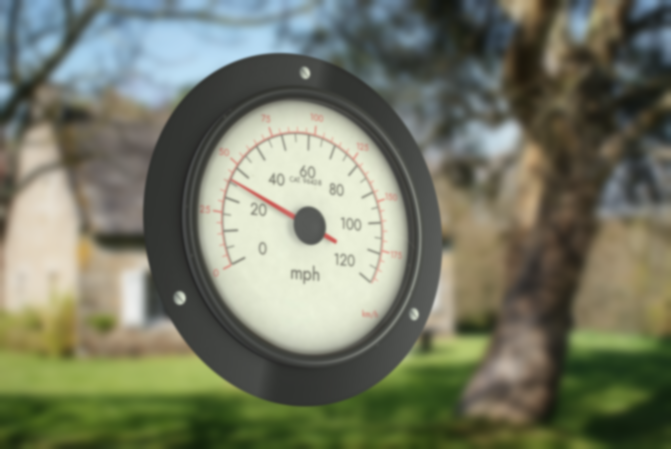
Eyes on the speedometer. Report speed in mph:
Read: 25 mph
